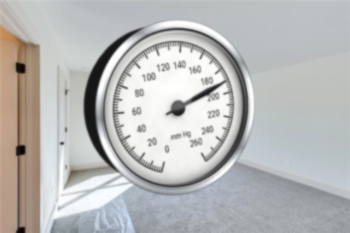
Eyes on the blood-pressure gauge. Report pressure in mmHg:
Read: 190 mmHg
